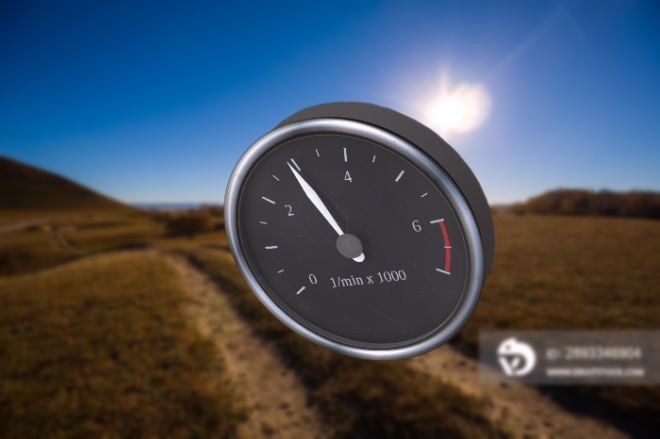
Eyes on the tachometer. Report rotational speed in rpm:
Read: 3000 rpm
